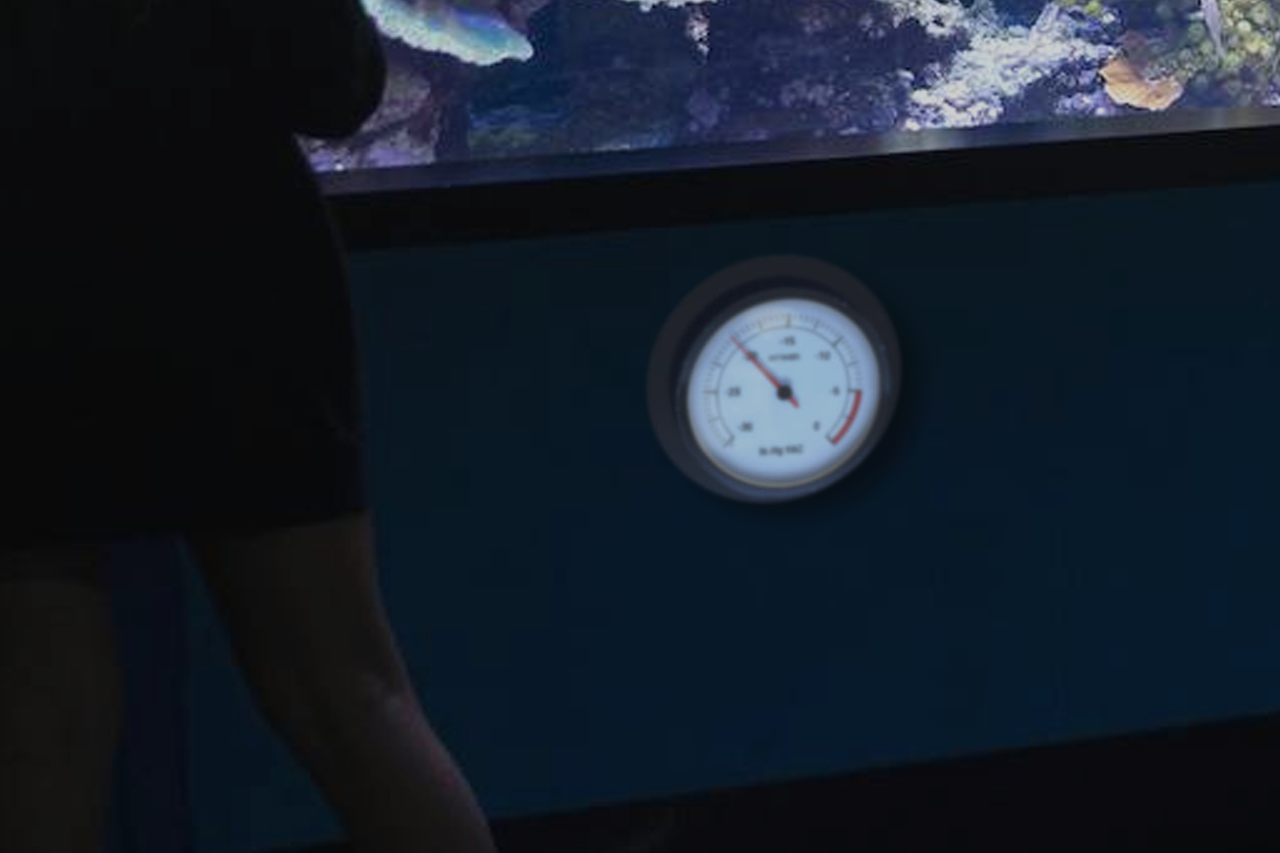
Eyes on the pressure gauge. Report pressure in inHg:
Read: -20 inHg
